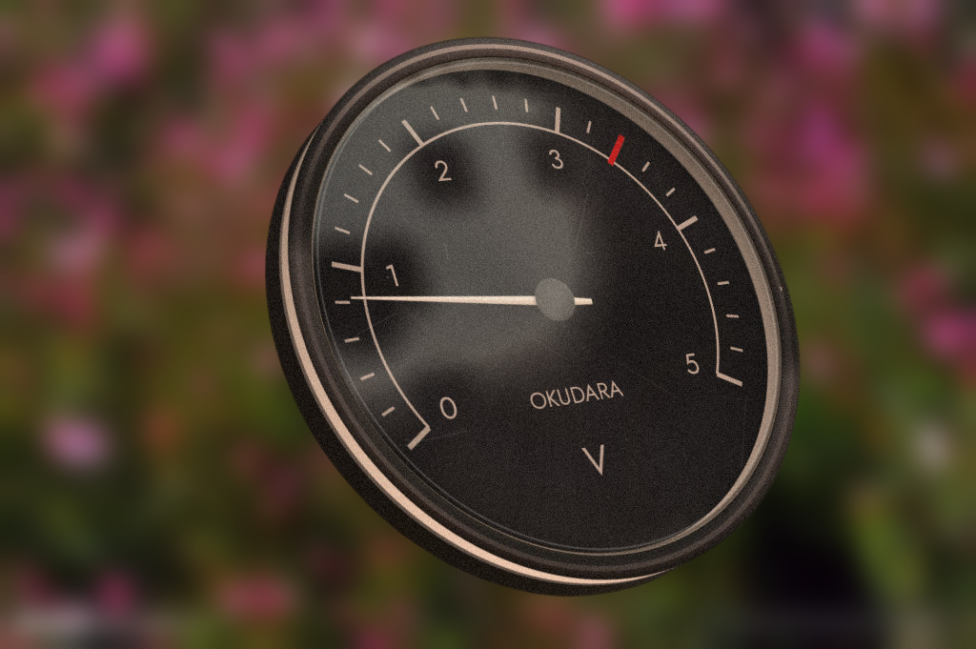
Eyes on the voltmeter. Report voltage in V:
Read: 0.8 V
